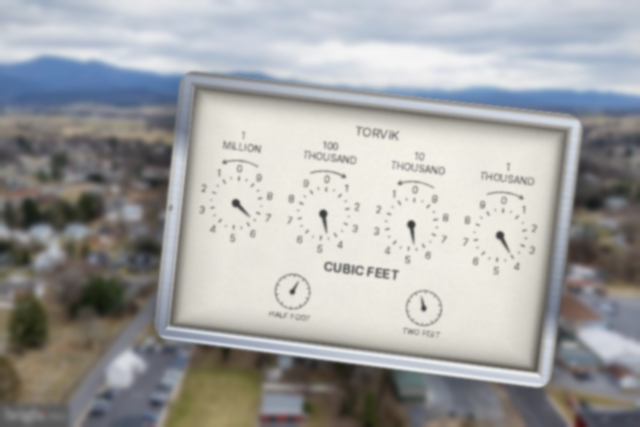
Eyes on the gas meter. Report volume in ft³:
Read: 645400 ft³
